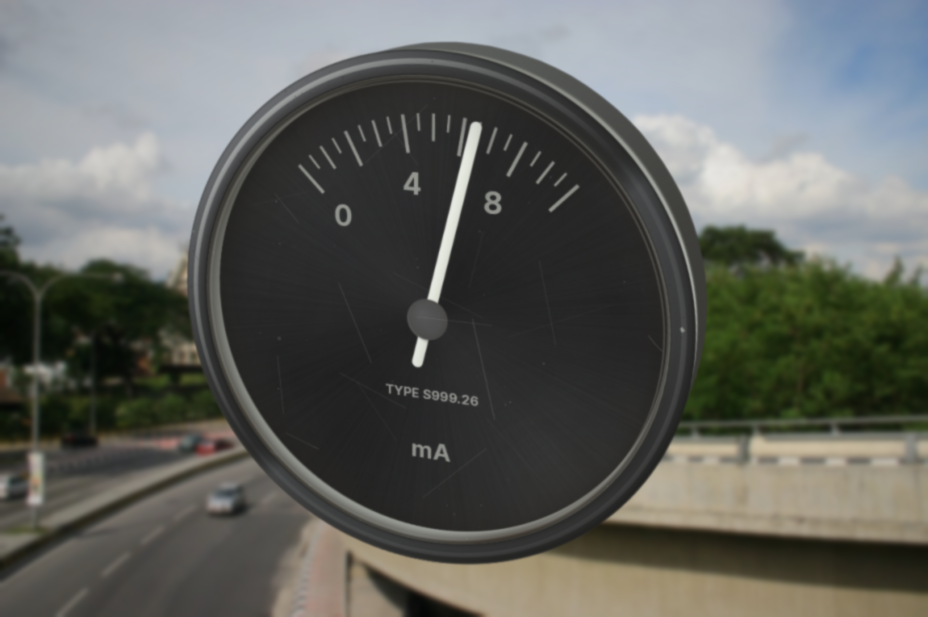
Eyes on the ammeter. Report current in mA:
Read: 6.5 mA
